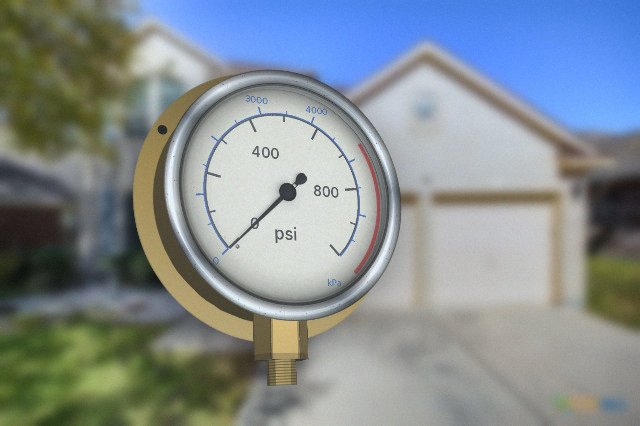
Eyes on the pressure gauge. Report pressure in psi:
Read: 0 psi
